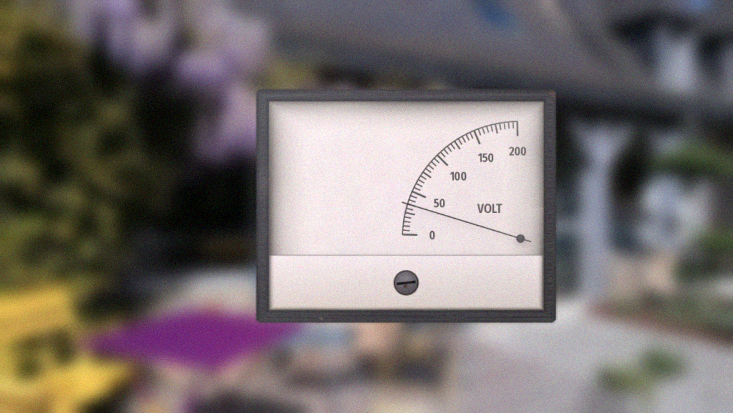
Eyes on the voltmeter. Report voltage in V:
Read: 35 V
